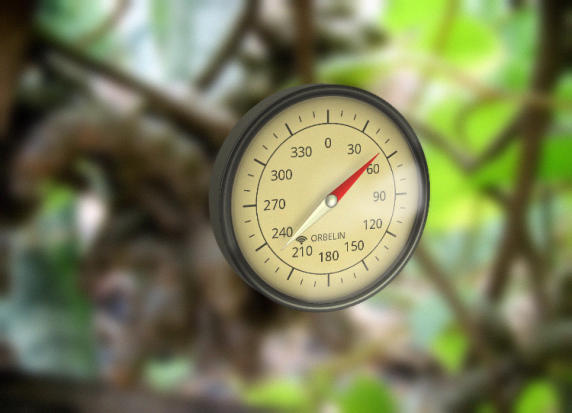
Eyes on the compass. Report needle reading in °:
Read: 50 °
